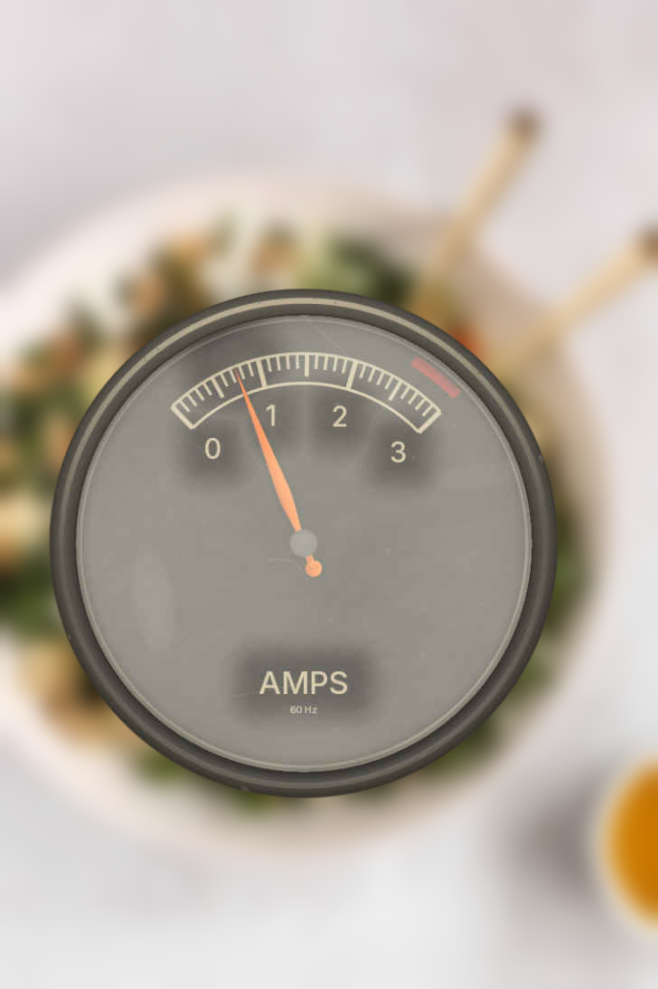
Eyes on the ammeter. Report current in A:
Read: 0.75 A
